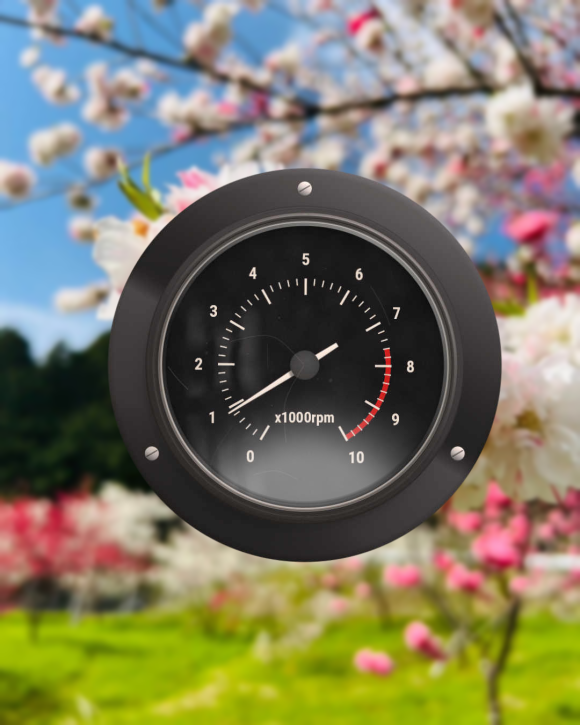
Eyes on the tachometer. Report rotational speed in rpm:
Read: 900 rpm
